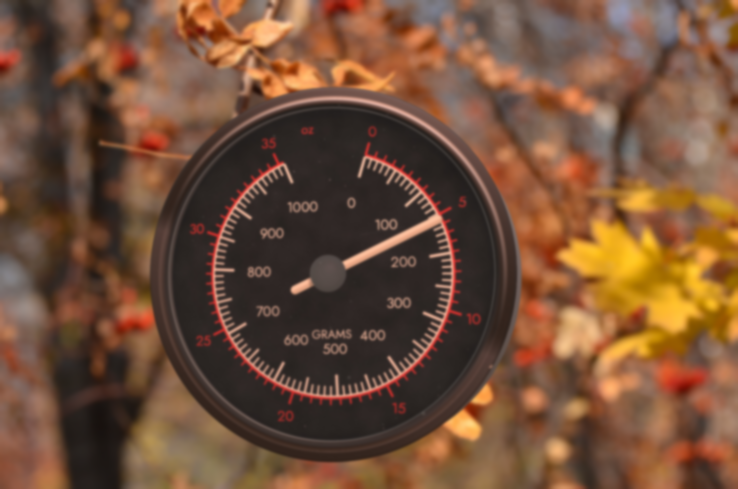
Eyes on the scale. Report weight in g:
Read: 150 g
